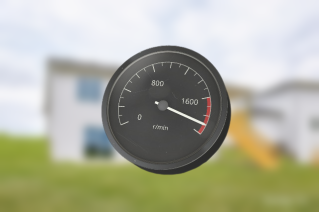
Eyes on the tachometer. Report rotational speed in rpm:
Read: 1900 rpm
